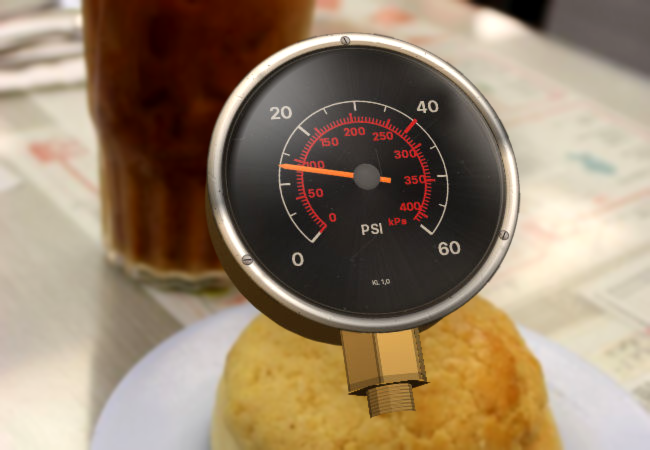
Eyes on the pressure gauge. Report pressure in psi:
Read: 12.5 psi
